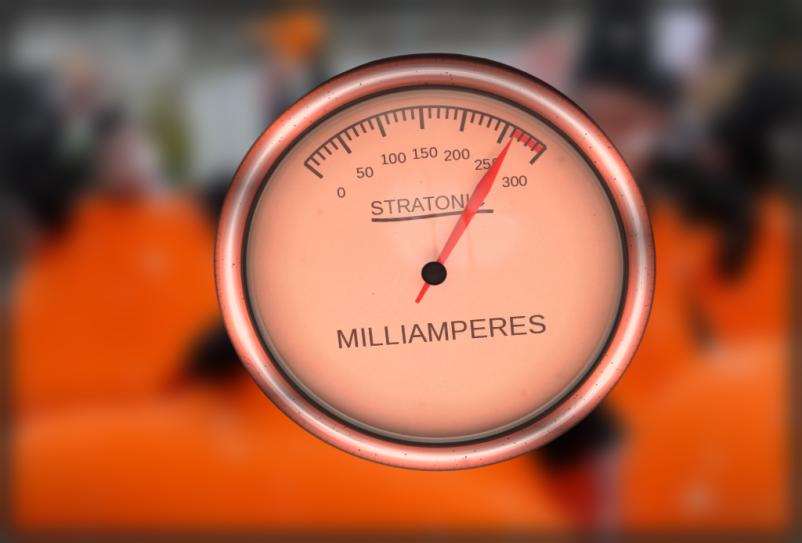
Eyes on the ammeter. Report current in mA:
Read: 260 mA
